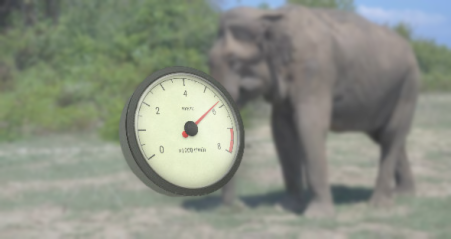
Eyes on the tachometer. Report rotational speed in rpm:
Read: 5750 rpm
